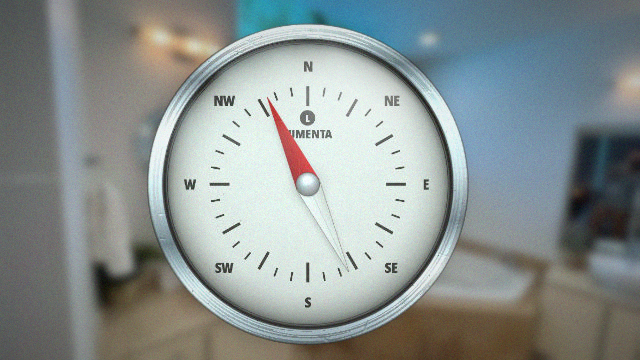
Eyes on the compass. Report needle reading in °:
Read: 335 °
